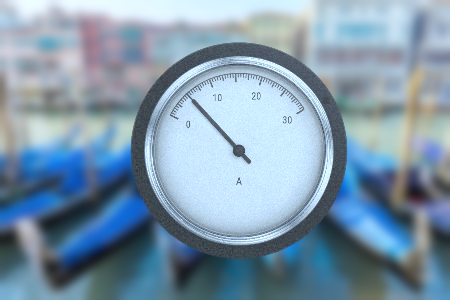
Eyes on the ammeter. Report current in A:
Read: 5 A
